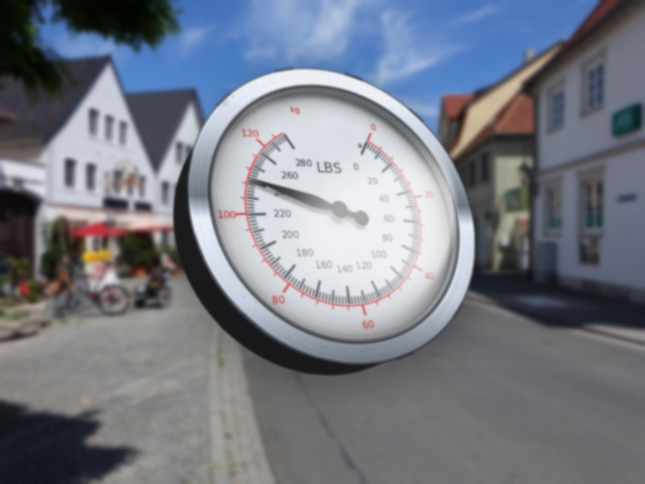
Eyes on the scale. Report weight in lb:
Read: 240 lb
